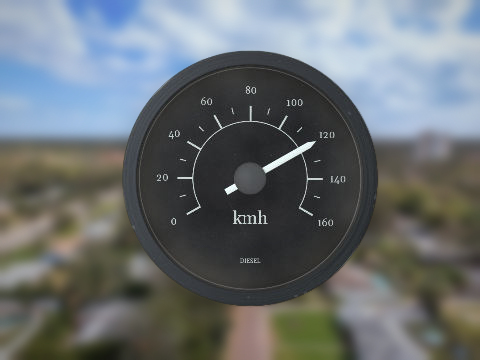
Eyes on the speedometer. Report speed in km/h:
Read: 120 km/h
